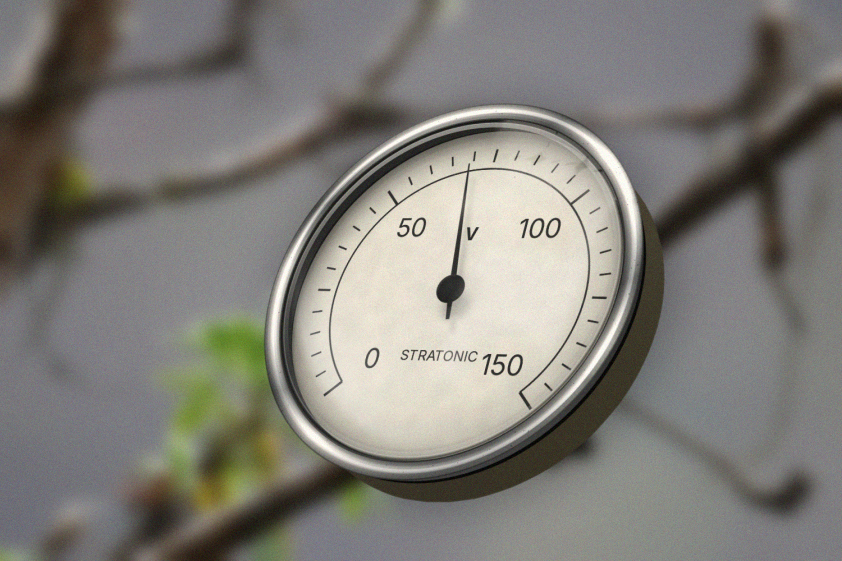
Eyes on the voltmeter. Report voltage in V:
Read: 70 V
